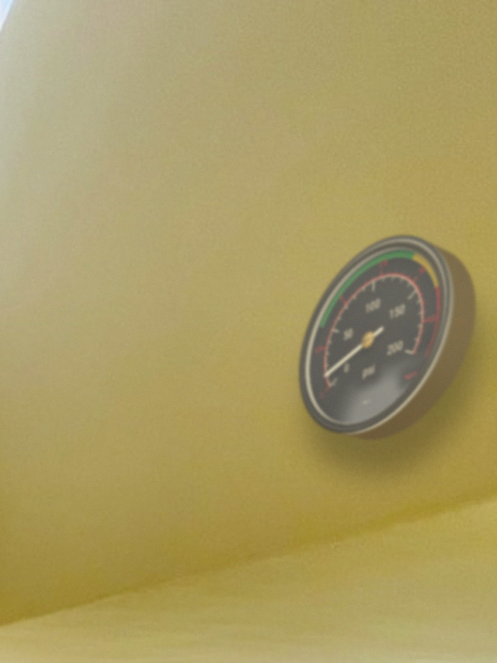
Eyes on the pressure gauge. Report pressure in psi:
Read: 10 psi
